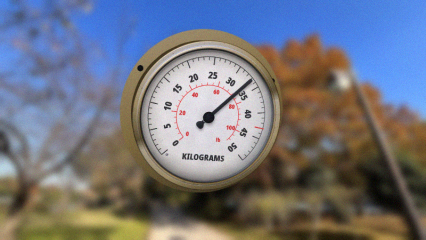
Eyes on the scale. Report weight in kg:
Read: 33 kg
